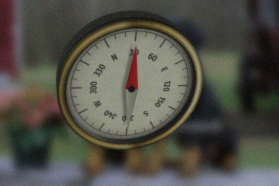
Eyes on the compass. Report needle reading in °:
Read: 30 °
